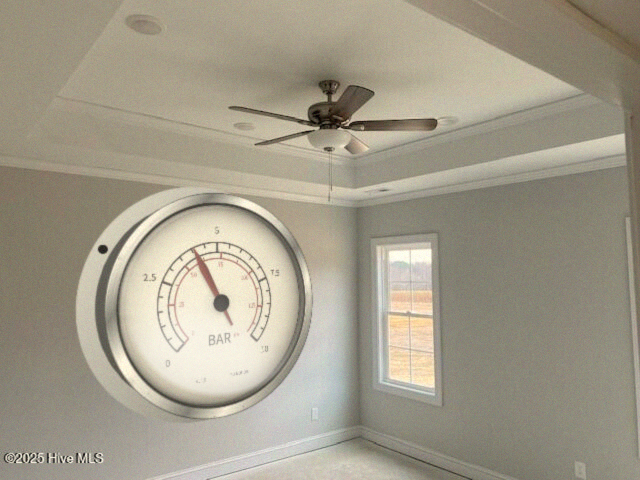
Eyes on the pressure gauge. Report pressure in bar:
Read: 4 bar
